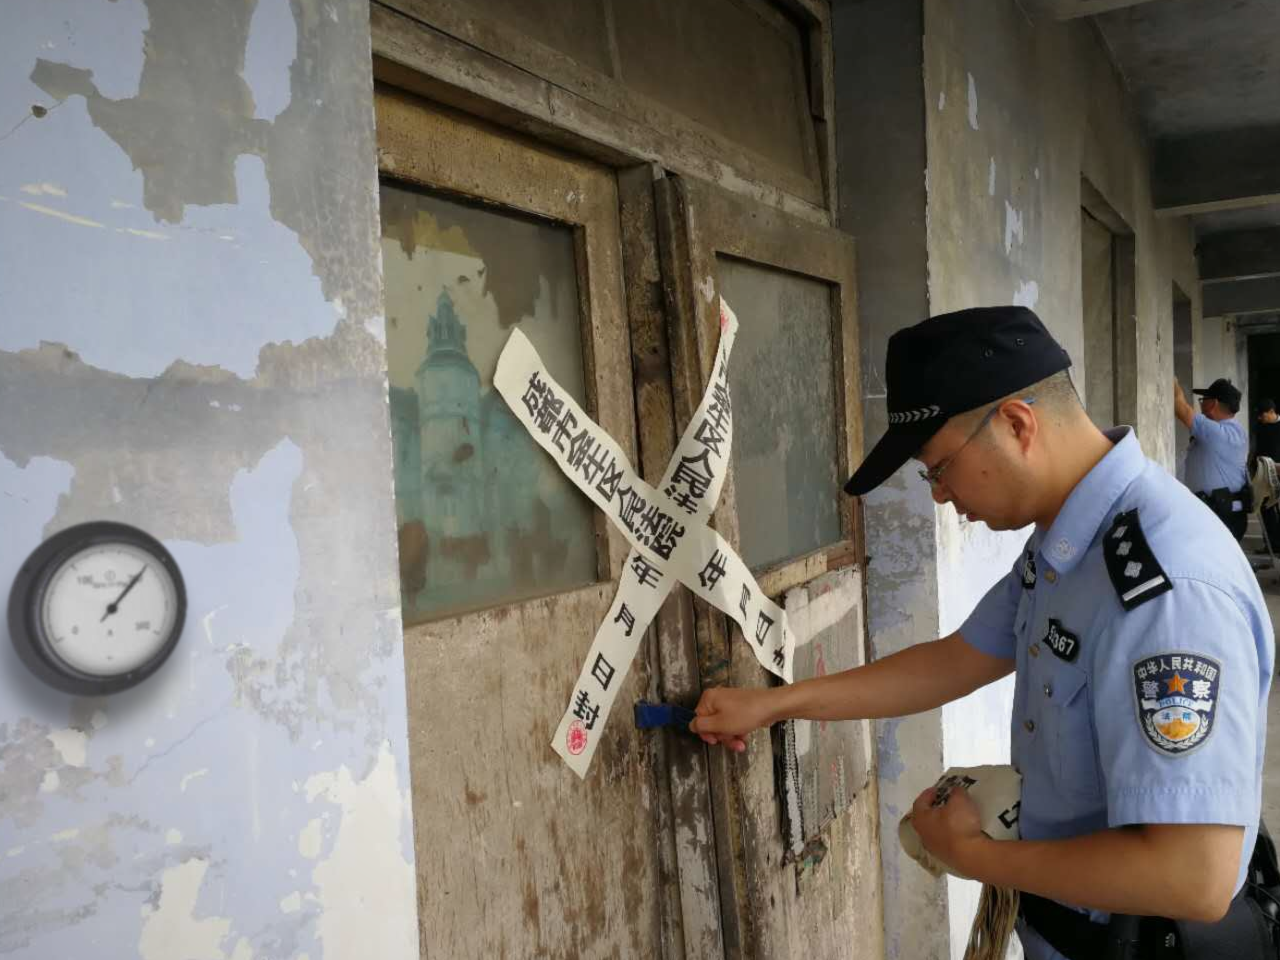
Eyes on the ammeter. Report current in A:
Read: 200 A
